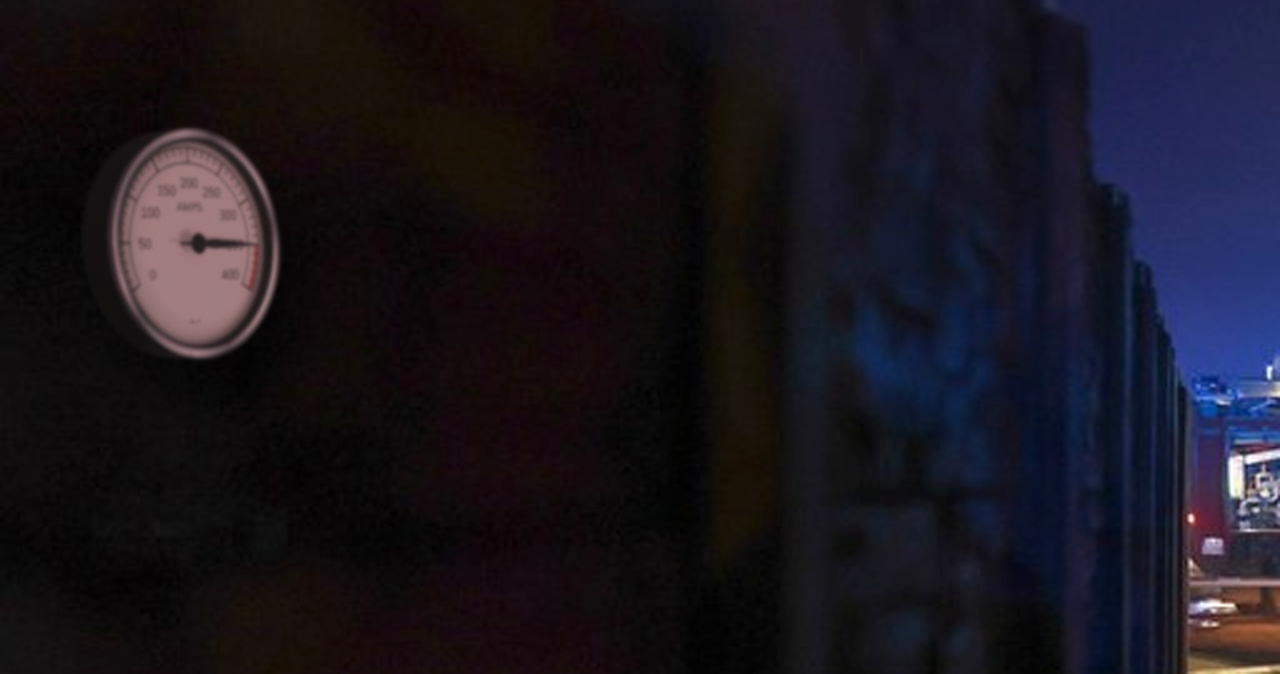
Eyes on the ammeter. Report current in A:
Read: 350 A
